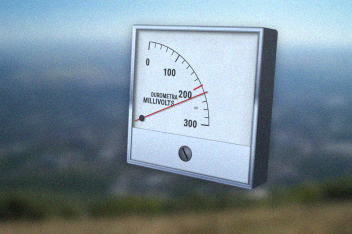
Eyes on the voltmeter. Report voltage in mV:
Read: 220 mV
